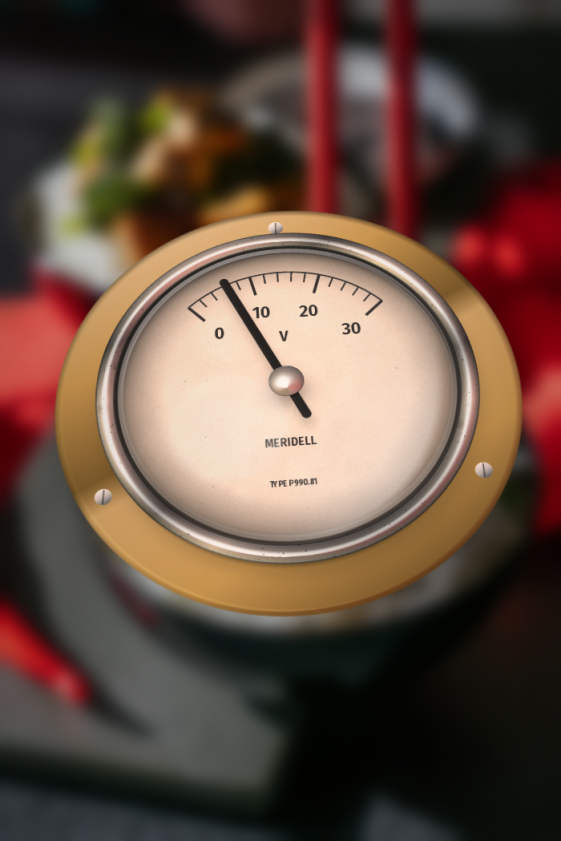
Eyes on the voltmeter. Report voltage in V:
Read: 6 V
